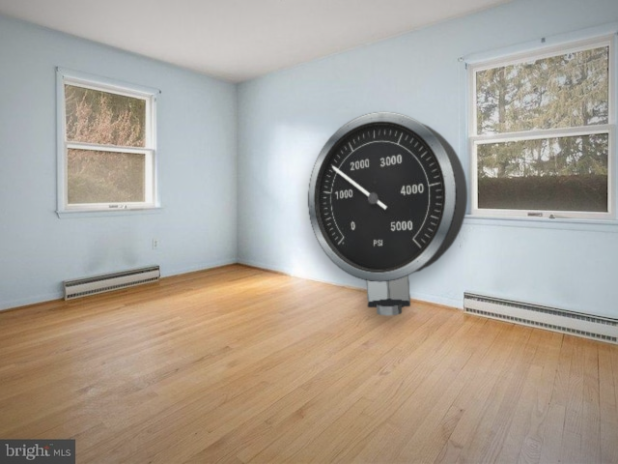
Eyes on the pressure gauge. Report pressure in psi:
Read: 1500 psi
